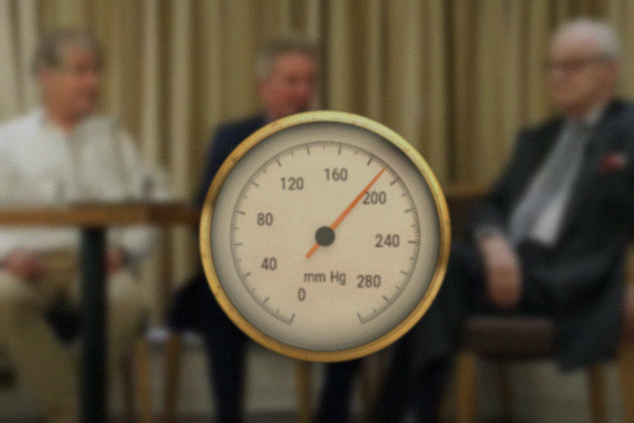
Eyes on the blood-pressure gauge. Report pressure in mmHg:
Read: 190 mmHg
